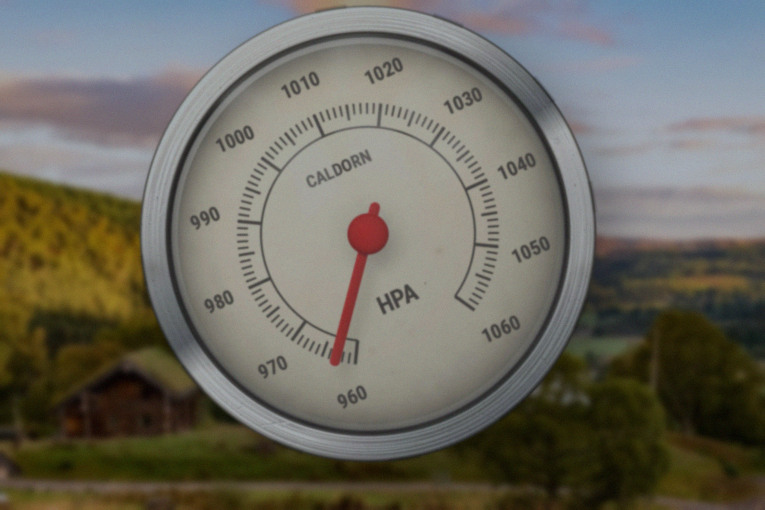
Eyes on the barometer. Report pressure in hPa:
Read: 963 hPa
